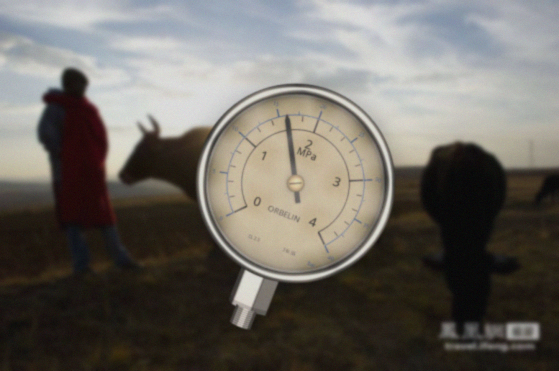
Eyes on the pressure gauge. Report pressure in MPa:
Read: 1.6 MPa
